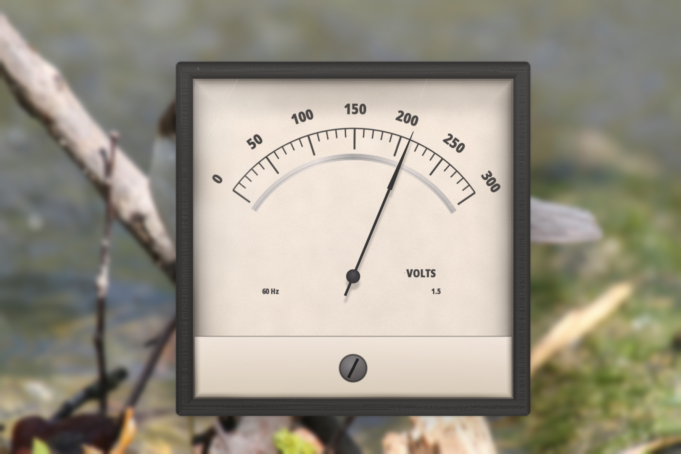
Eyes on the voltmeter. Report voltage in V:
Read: 210 V
